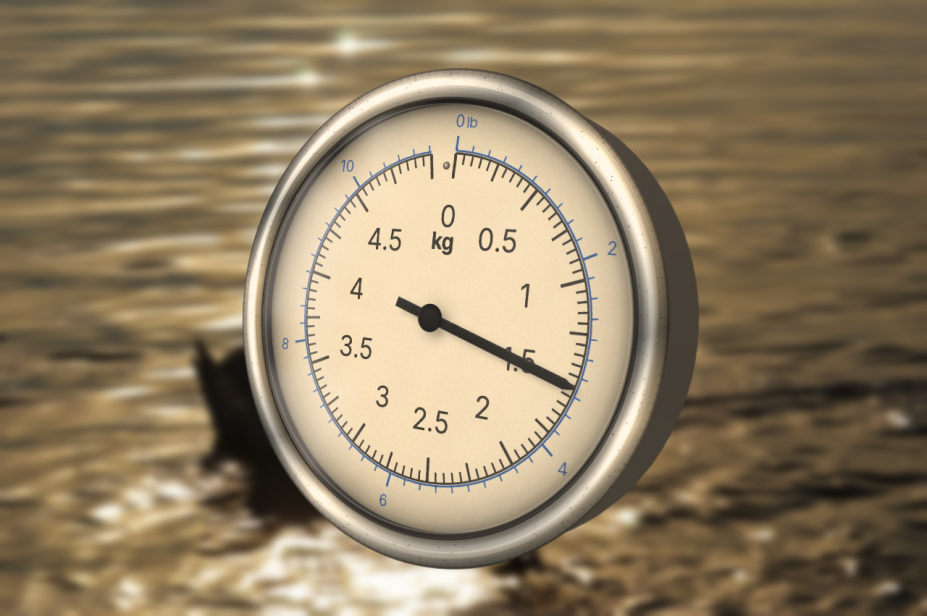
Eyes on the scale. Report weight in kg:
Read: 1.5 kg
